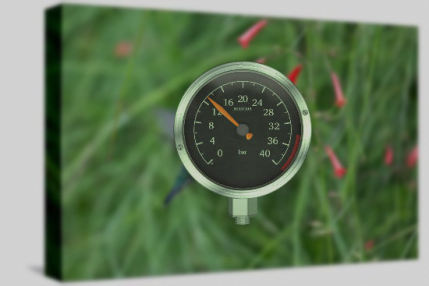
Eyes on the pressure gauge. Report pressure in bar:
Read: 13 bar
